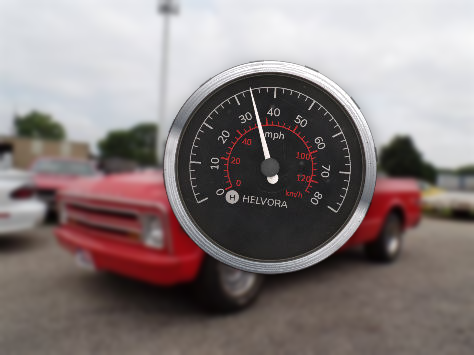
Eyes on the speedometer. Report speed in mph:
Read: 34 mph
